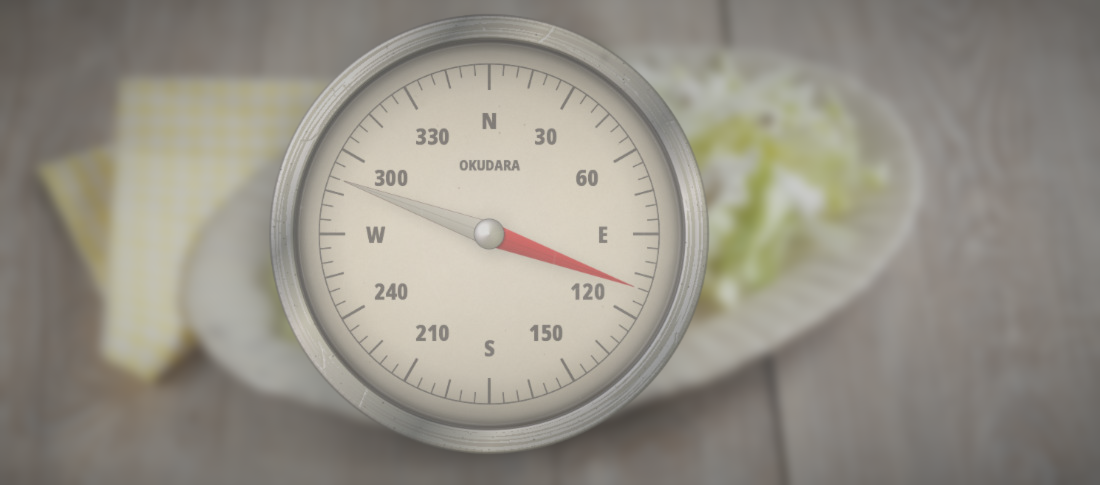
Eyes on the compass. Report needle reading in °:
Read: 110 °
